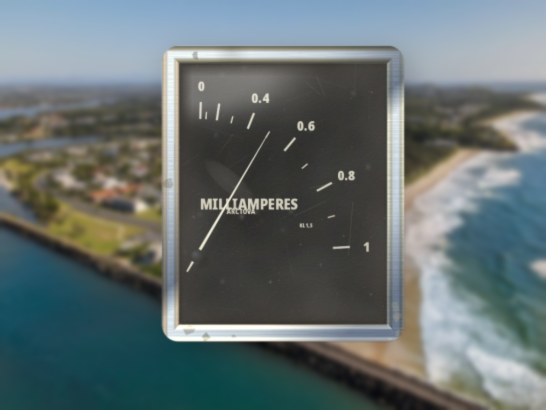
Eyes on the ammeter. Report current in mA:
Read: 0.5 mA
